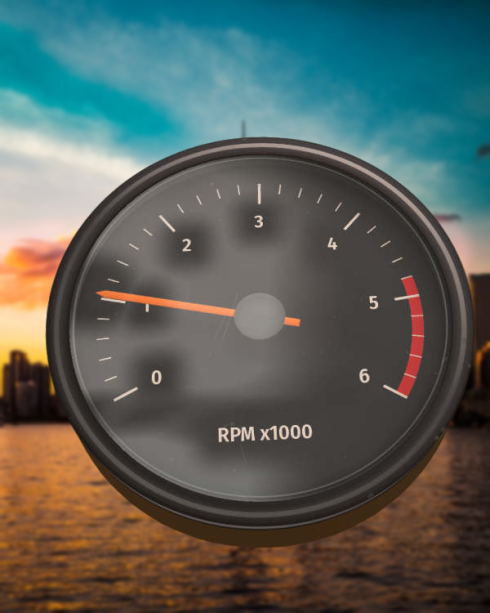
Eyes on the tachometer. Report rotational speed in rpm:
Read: 1000 rpm
